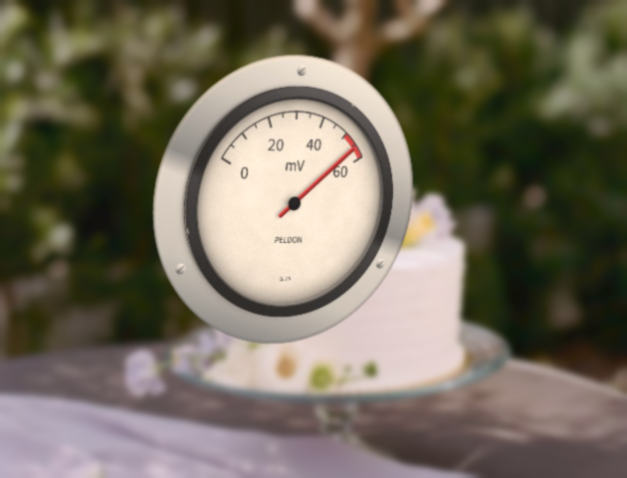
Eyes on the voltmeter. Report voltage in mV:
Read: 55 mV
